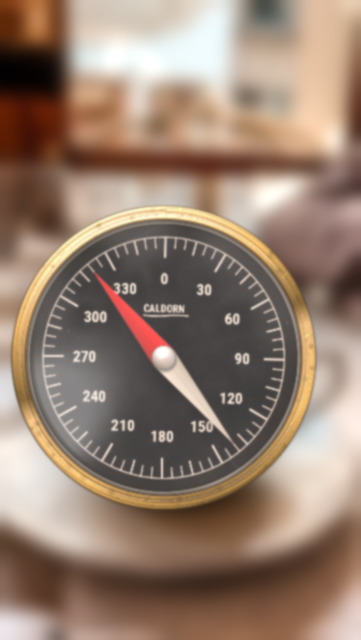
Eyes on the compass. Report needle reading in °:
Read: 320 °
